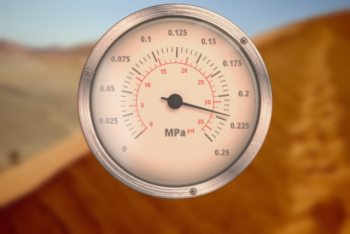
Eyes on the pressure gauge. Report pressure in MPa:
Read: 0.22 MPa
